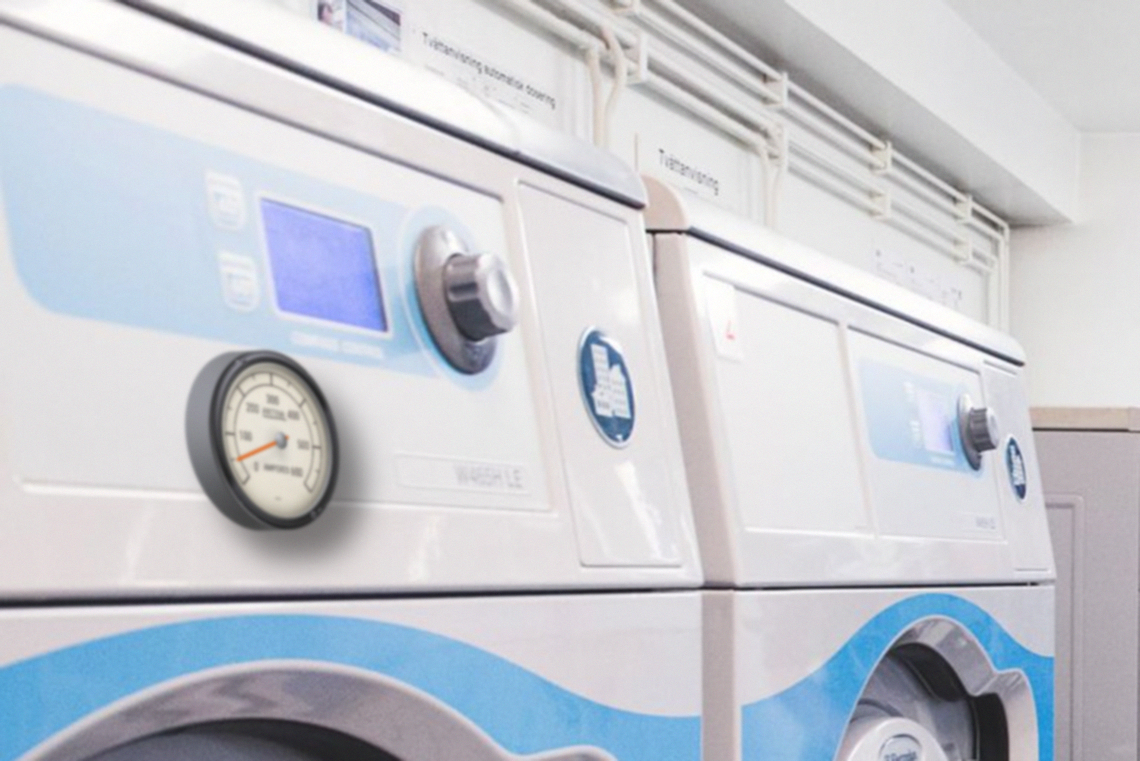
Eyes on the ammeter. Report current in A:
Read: 50 A
